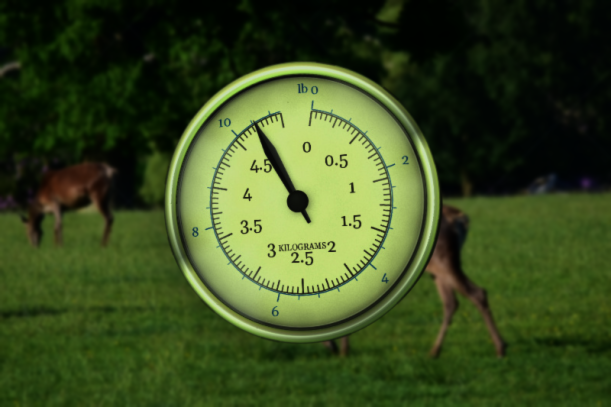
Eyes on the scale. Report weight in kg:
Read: 4.75 kg
